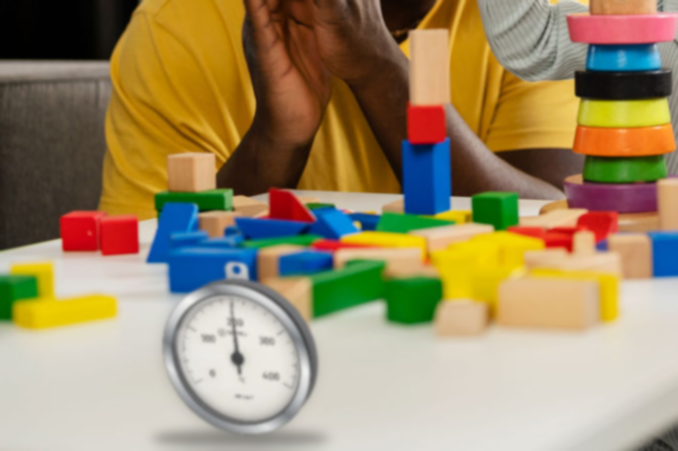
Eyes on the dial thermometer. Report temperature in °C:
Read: 200 °C
